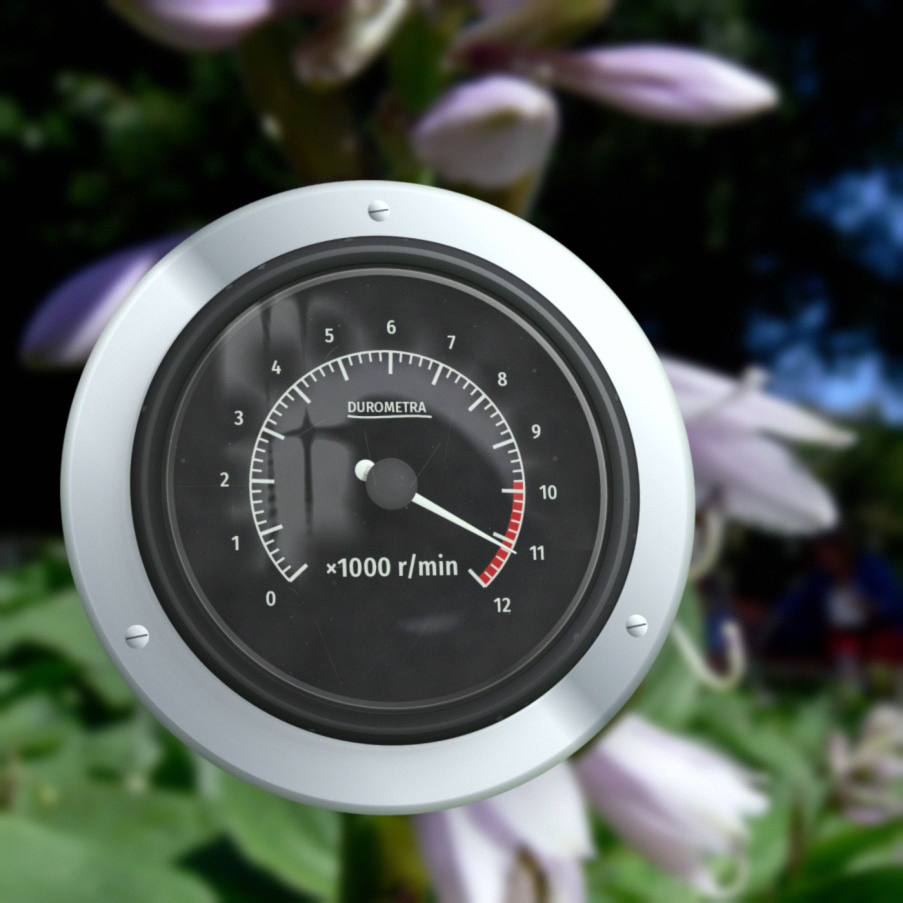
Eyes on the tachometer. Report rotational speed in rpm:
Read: 11200 rpm
